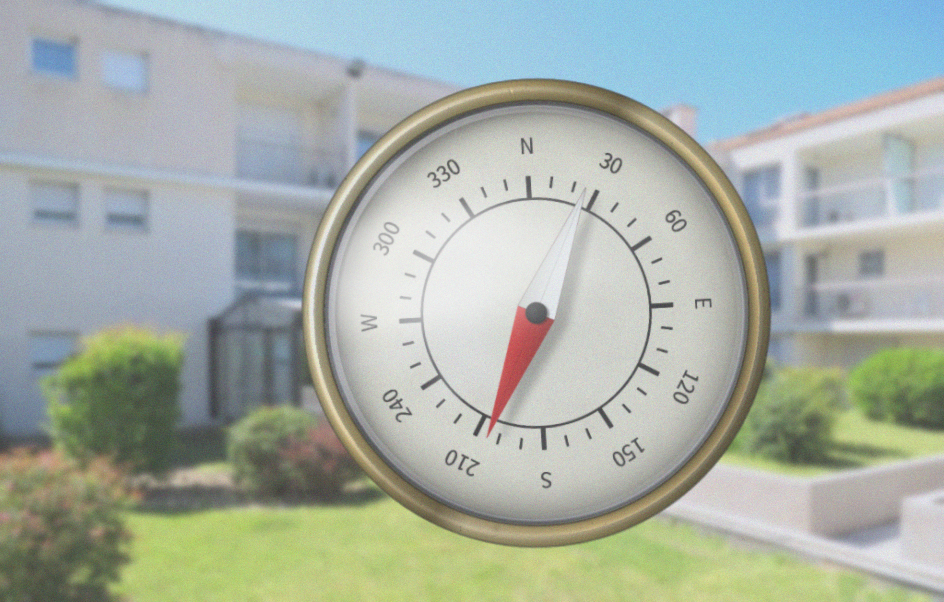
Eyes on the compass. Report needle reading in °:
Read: 205 °
